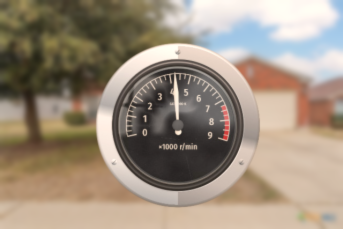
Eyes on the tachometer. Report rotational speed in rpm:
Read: 4250 rpm
